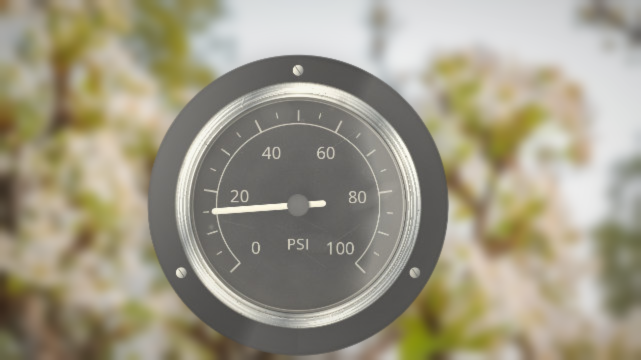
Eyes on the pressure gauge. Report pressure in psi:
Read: 15 psi
